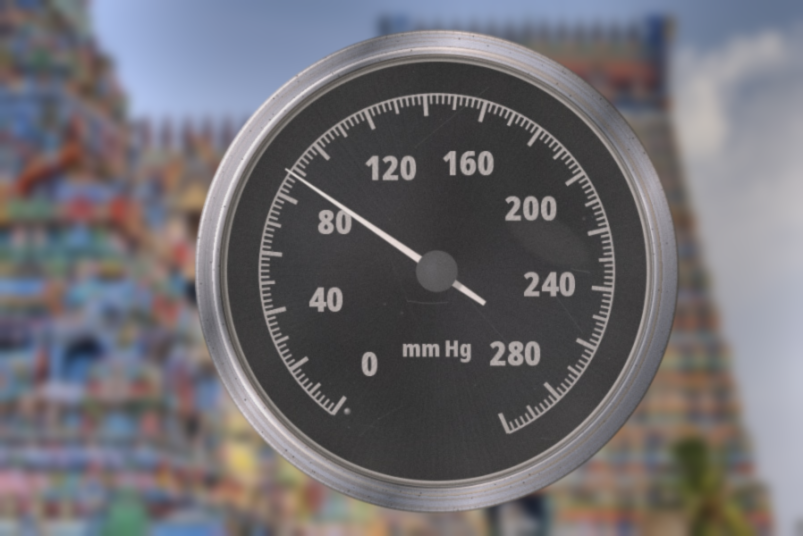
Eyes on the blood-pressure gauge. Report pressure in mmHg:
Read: 88 mmHg
